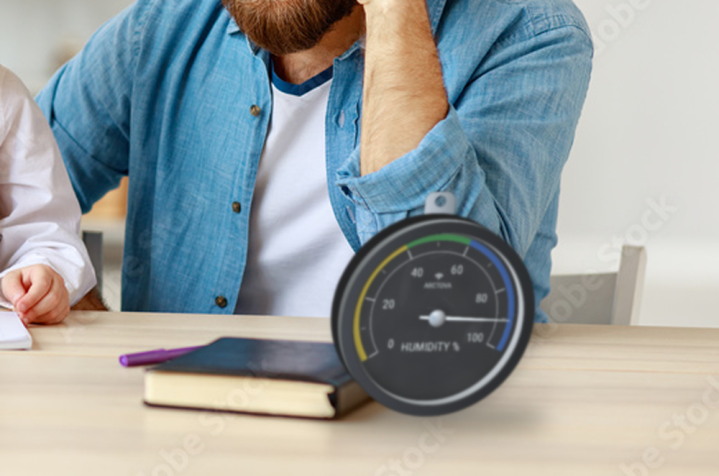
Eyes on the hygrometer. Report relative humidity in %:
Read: 90 %
